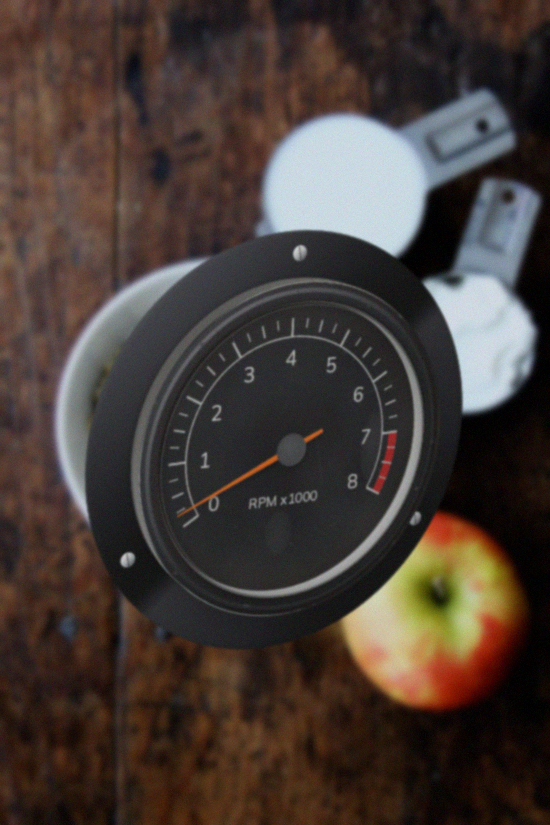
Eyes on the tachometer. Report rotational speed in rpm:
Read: 250 rpm
